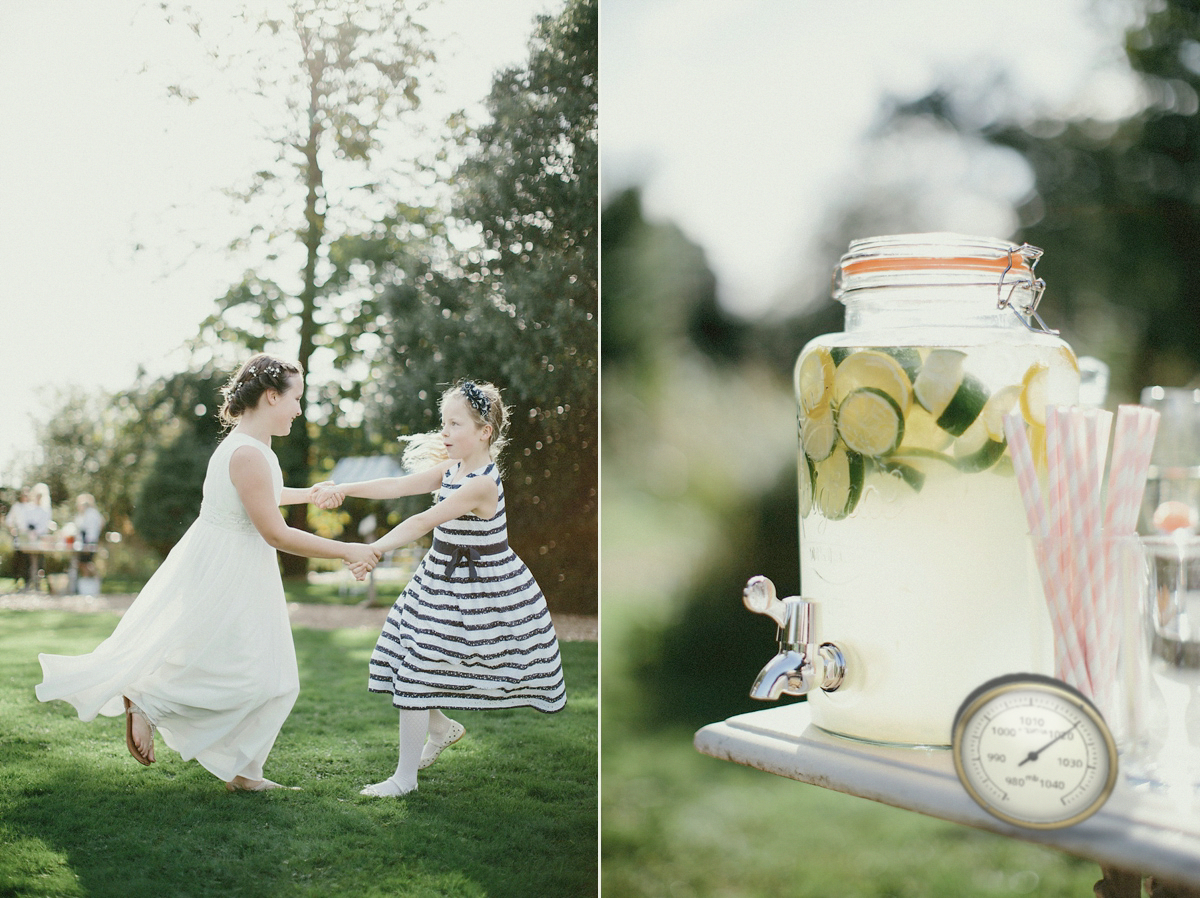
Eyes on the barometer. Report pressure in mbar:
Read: 1020 mbar
